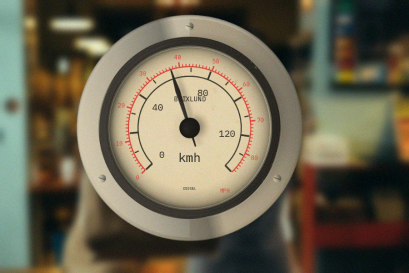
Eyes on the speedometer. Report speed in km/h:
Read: 60 km/h
